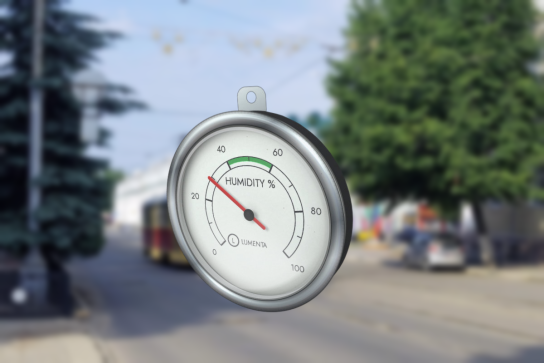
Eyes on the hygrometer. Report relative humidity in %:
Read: 30 %
